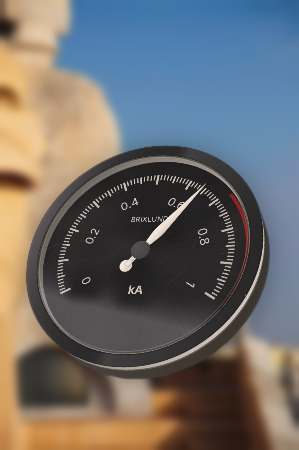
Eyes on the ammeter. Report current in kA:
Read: 0.65 kA
